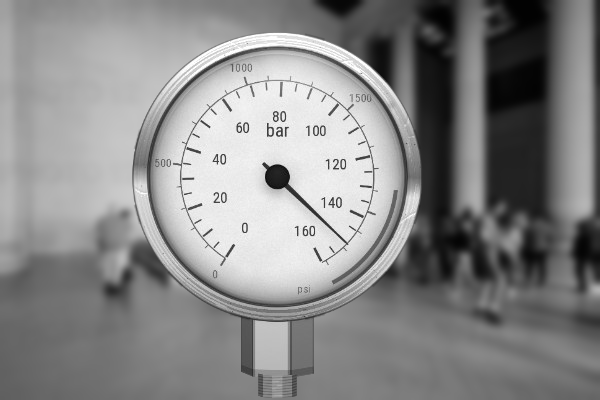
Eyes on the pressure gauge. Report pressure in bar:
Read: 150 bar
